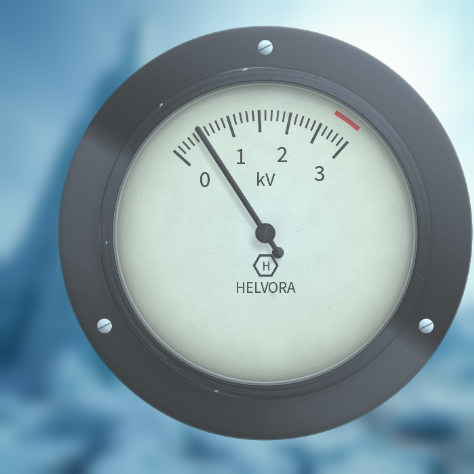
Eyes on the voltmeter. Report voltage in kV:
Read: 0.5 kV
